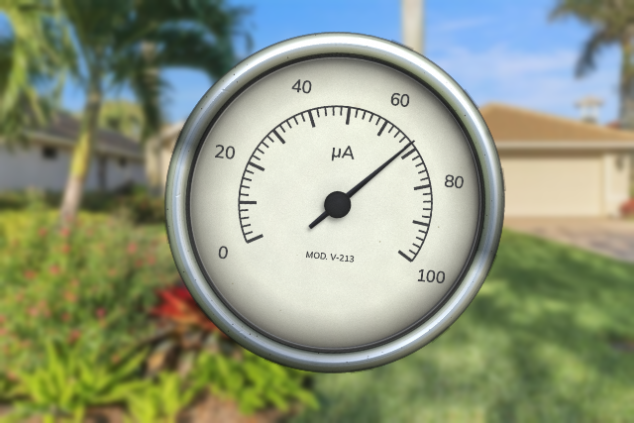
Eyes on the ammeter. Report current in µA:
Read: 68 µA
